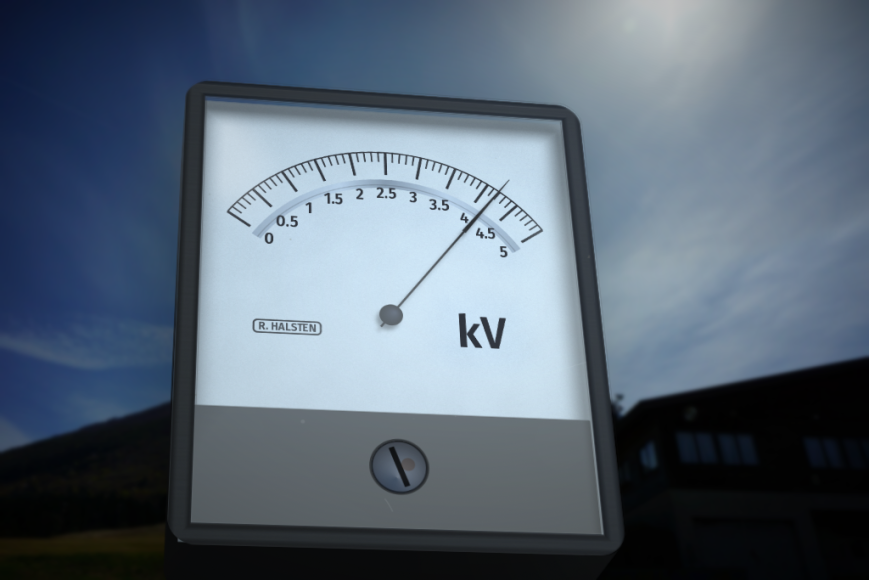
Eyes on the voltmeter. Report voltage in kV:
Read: 4.2 kV
